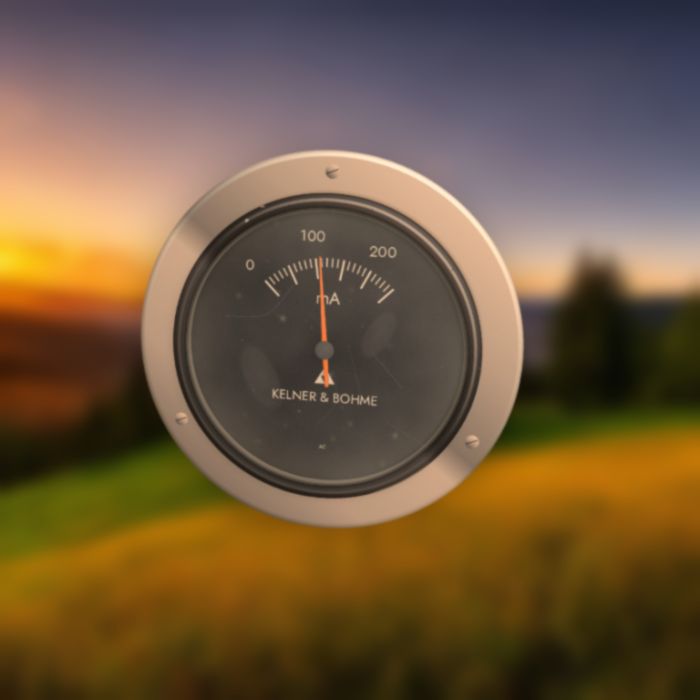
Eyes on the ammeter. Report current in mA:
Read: 110 mA
